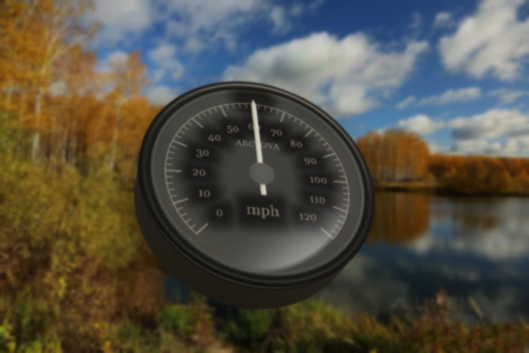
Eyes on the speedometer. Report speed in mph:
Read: 60 mph
